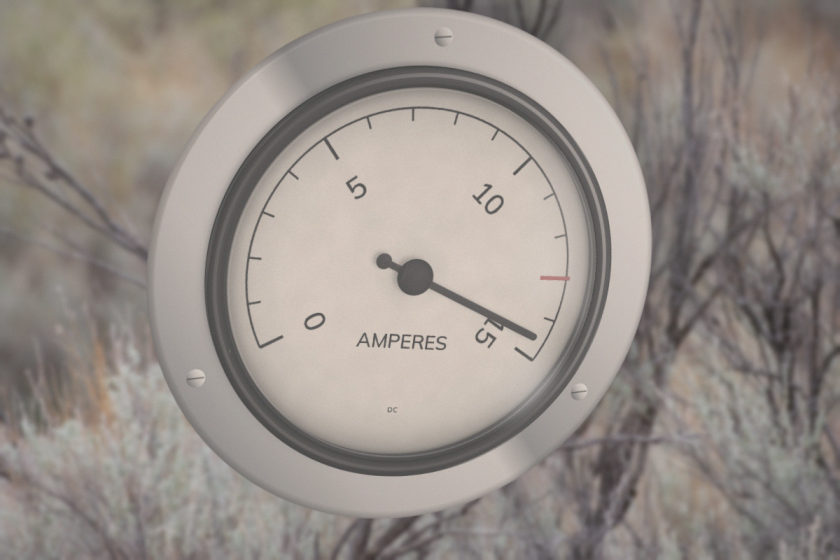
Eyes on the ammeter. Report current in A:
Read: 14.5 A
